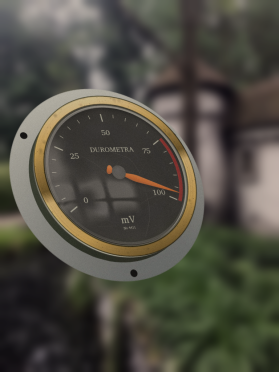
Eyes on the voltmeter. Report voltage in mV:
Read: 97.5 mV
